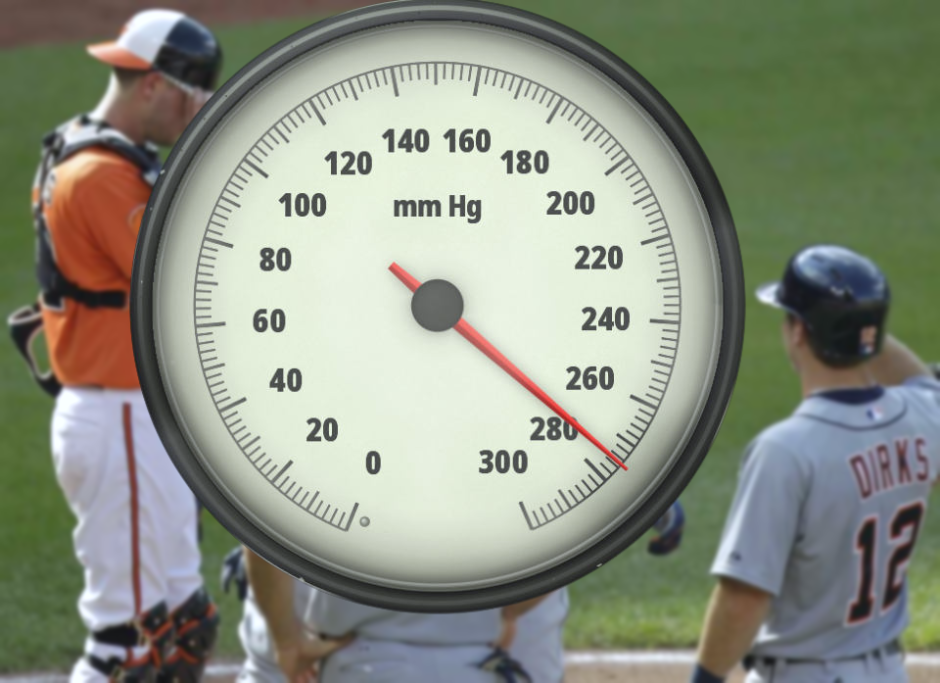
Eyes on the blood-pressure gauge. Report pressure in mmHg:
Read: 275 mmHg
